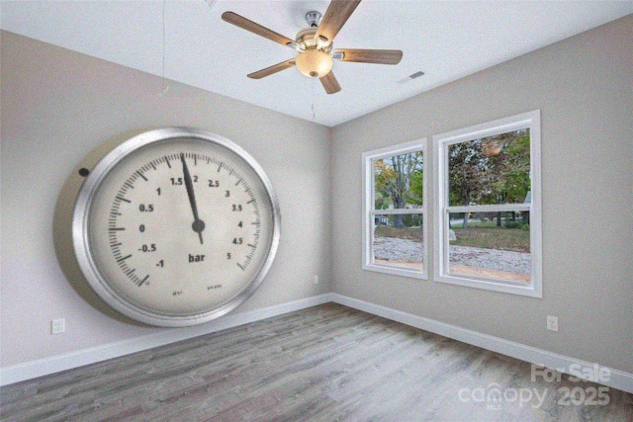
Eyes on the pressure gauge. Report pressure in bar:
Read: 1.75 bar
